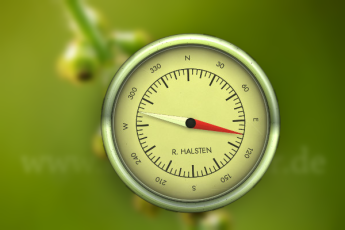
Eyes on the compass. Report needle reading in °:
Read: 105 °
